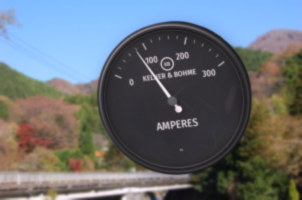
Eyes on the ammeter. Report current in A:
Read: 80 A
